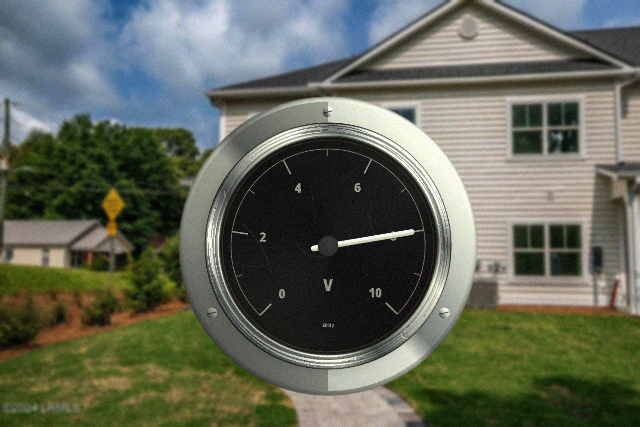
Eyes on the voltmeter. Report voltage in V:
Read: 8 V
